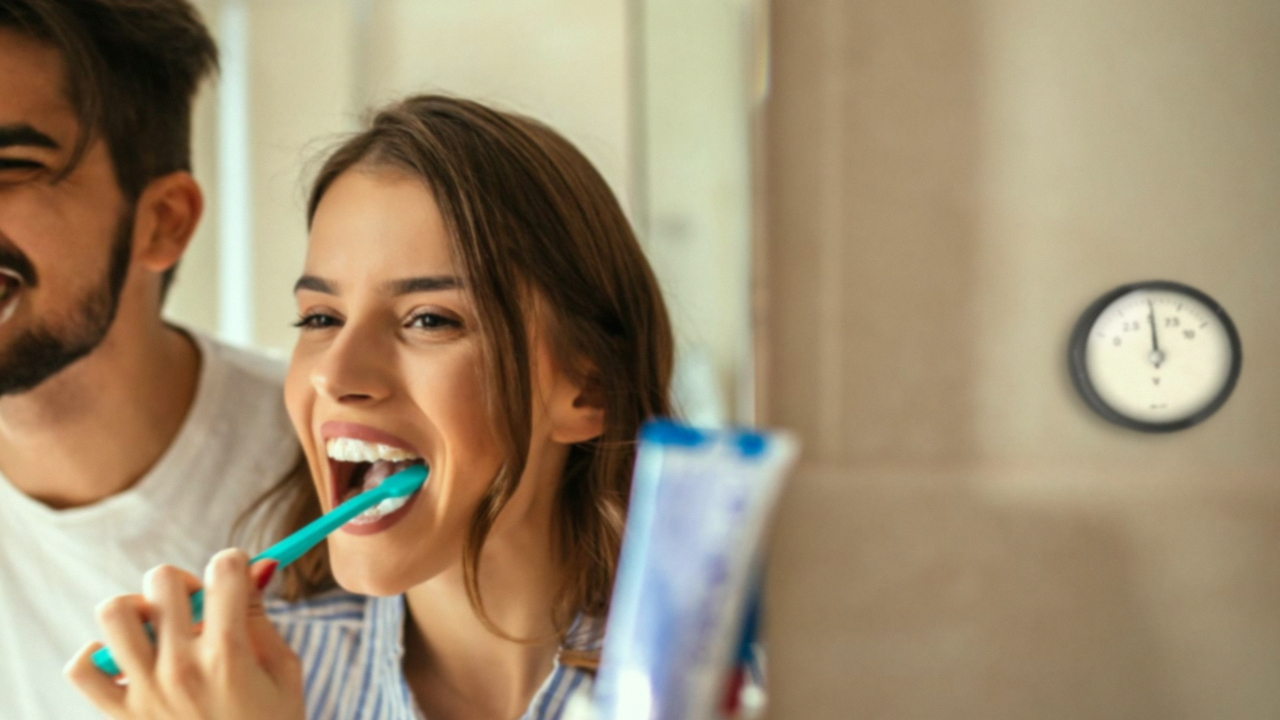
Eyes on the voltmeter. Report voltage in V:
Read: 5 V
